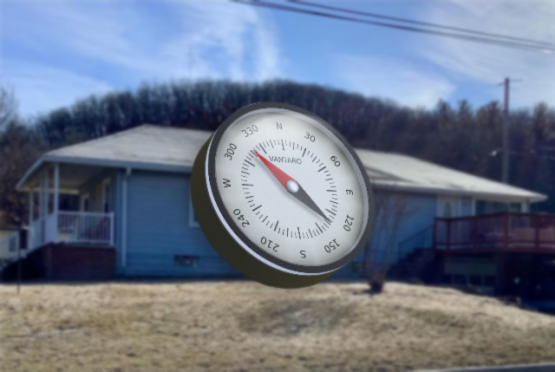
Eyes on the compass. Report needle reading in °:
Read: 315 °
